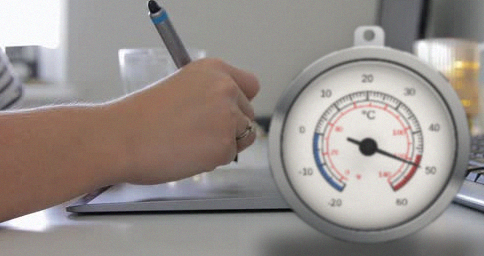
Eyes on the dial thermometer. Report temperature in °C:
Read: 50 °C
